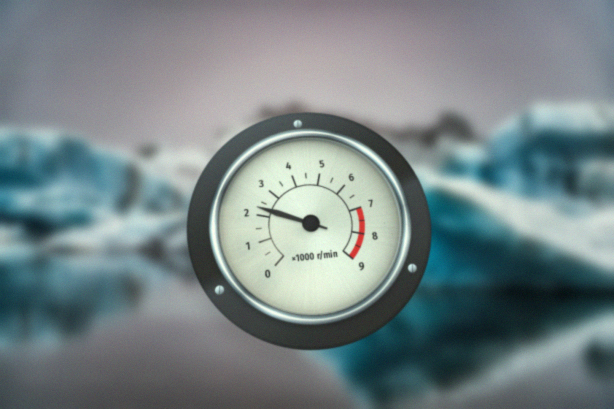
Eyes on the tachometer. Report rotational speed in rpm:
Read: 2250 rpm
